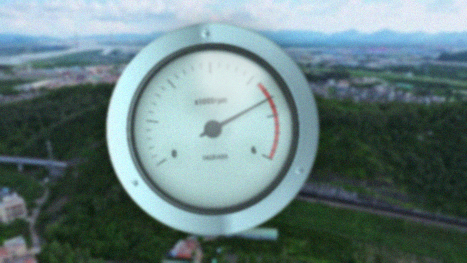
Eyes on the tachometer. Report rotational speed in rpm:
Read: 4600 rpm
